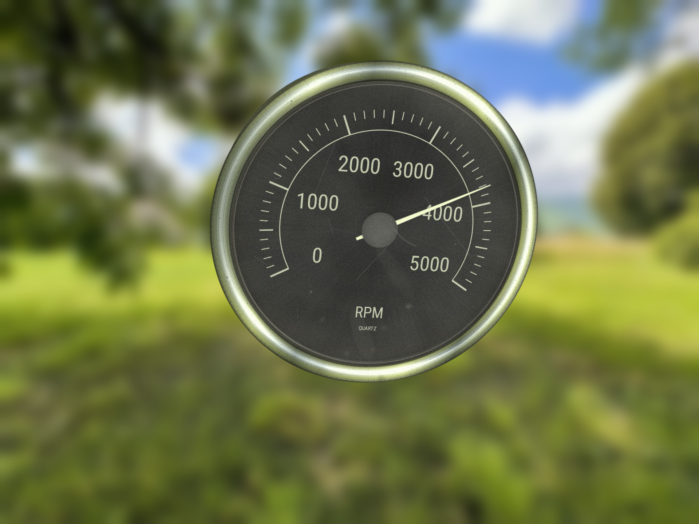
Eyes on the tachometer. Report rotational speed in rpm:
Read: 3800 rpm
